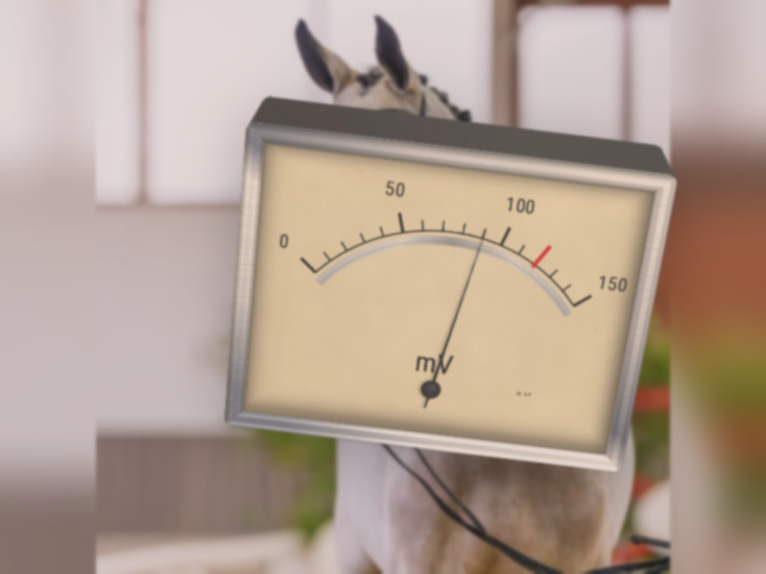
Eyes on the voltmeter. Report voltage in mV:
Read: 90 mV
